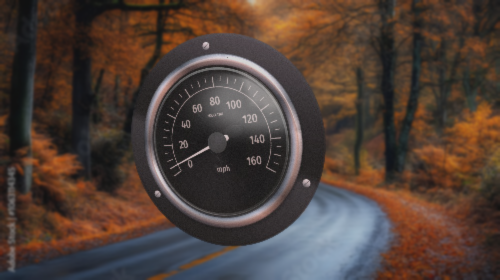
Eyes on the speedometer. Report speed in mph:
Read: 5 mph
